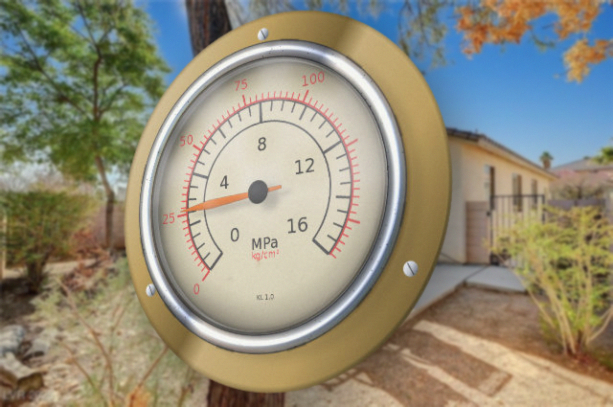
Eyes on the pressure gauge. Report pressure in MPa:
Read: 2.5 MPa
